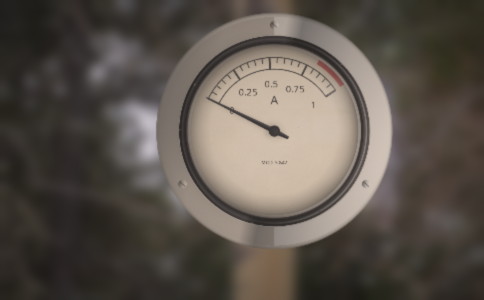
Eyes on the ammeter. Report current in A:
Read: 0 A
